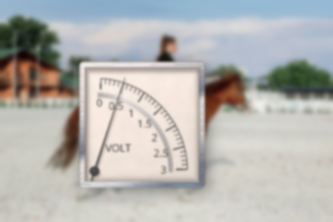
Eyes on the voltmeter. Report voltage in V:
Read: 0.5 V
